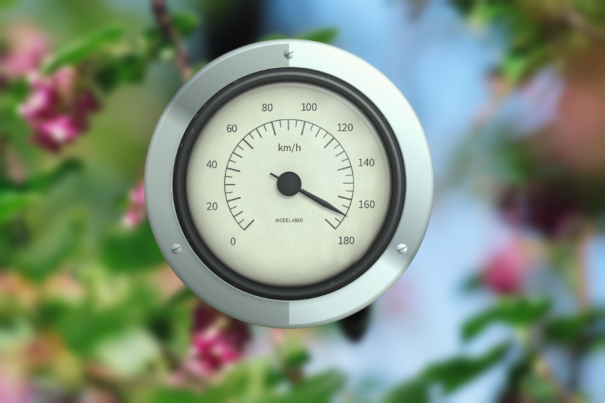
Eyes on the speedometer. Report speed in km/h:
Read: 170 km/h
